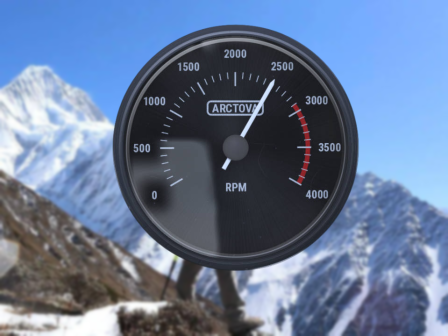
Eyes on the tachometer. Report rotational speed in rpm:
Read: 2500 rpm
